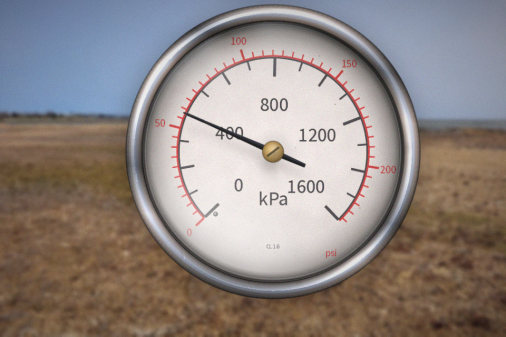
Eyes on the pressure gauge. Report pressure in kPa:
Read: 400 kPa
